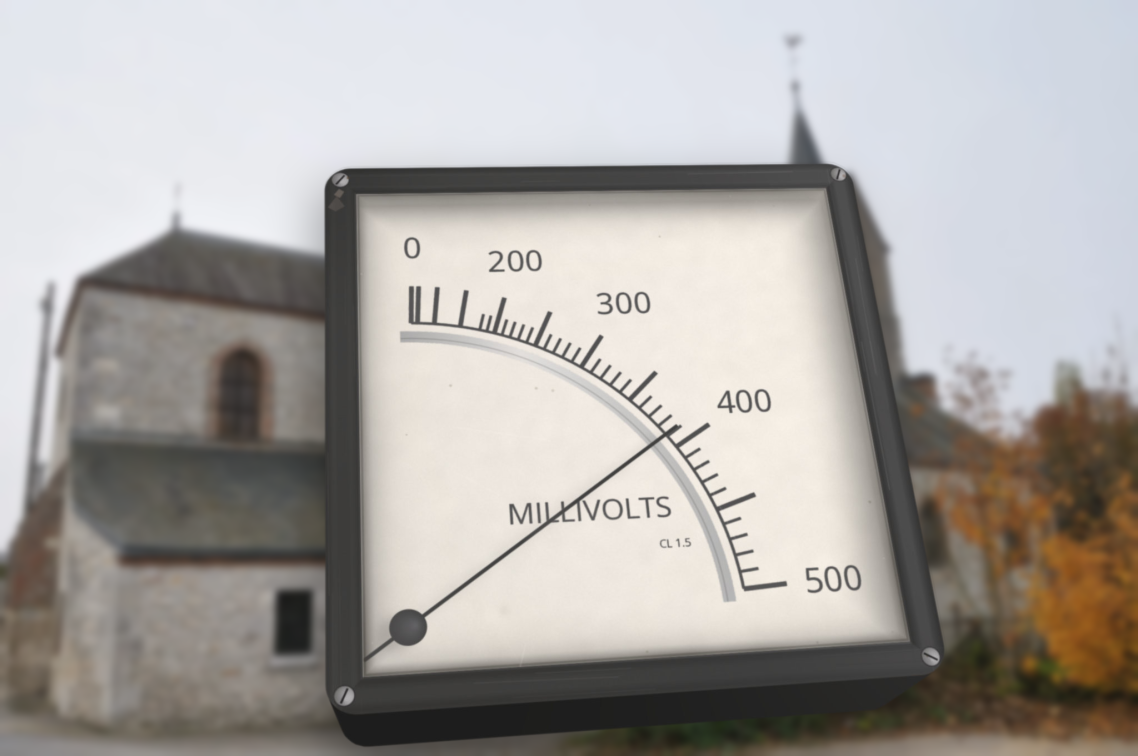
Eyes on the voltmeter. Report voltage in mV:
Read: 390 mV
